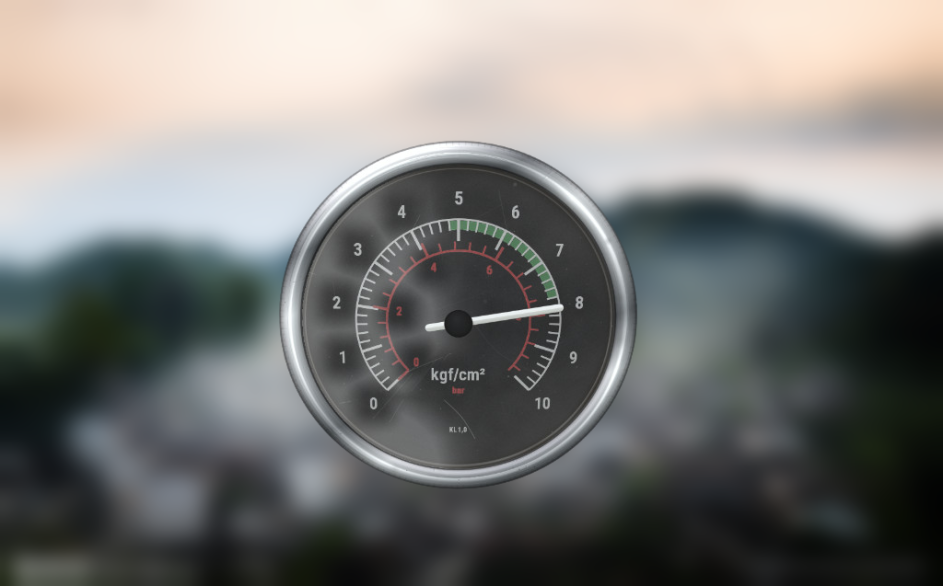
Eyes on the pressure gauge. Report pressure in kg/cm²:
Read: 8 kg/cm²
